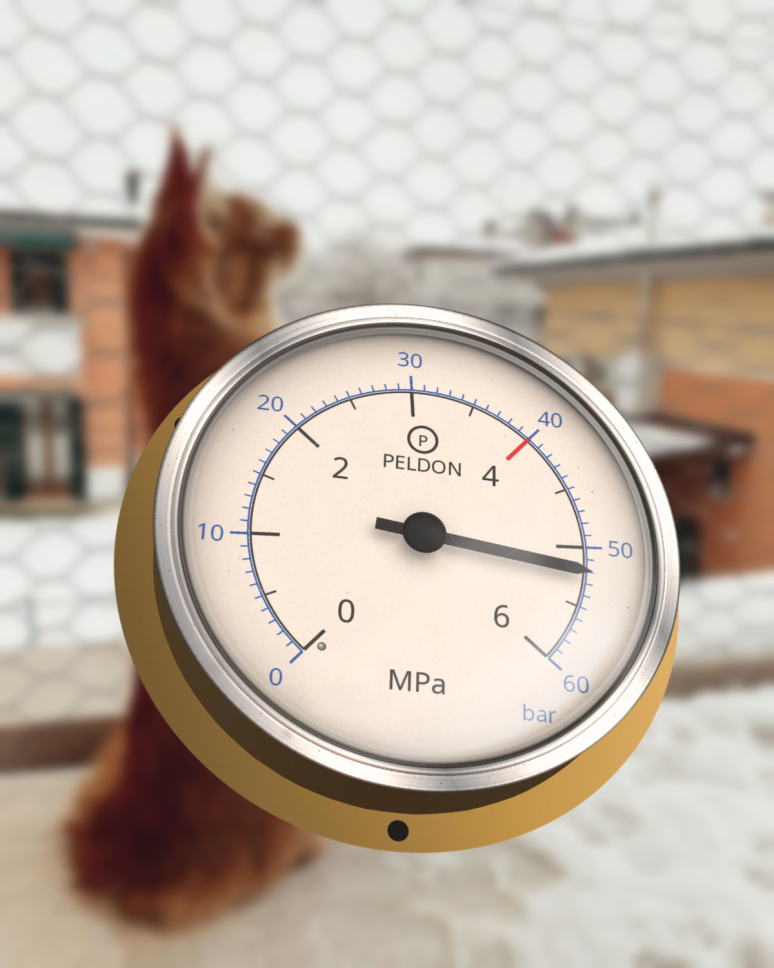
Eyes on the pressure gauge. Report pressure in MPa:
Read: 5.25 MPa
